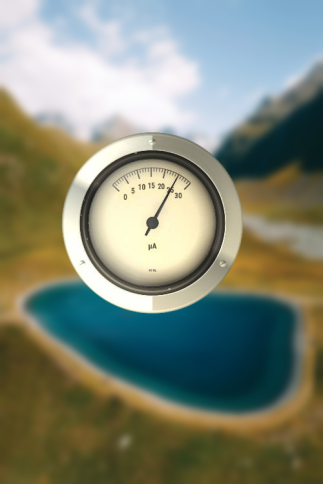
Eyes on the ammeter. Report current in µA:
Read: 25 µA
